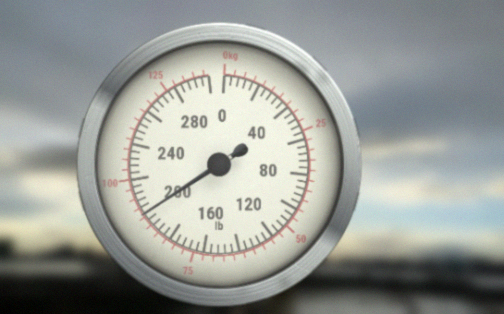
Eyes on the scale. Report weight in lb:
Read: 200 lb
